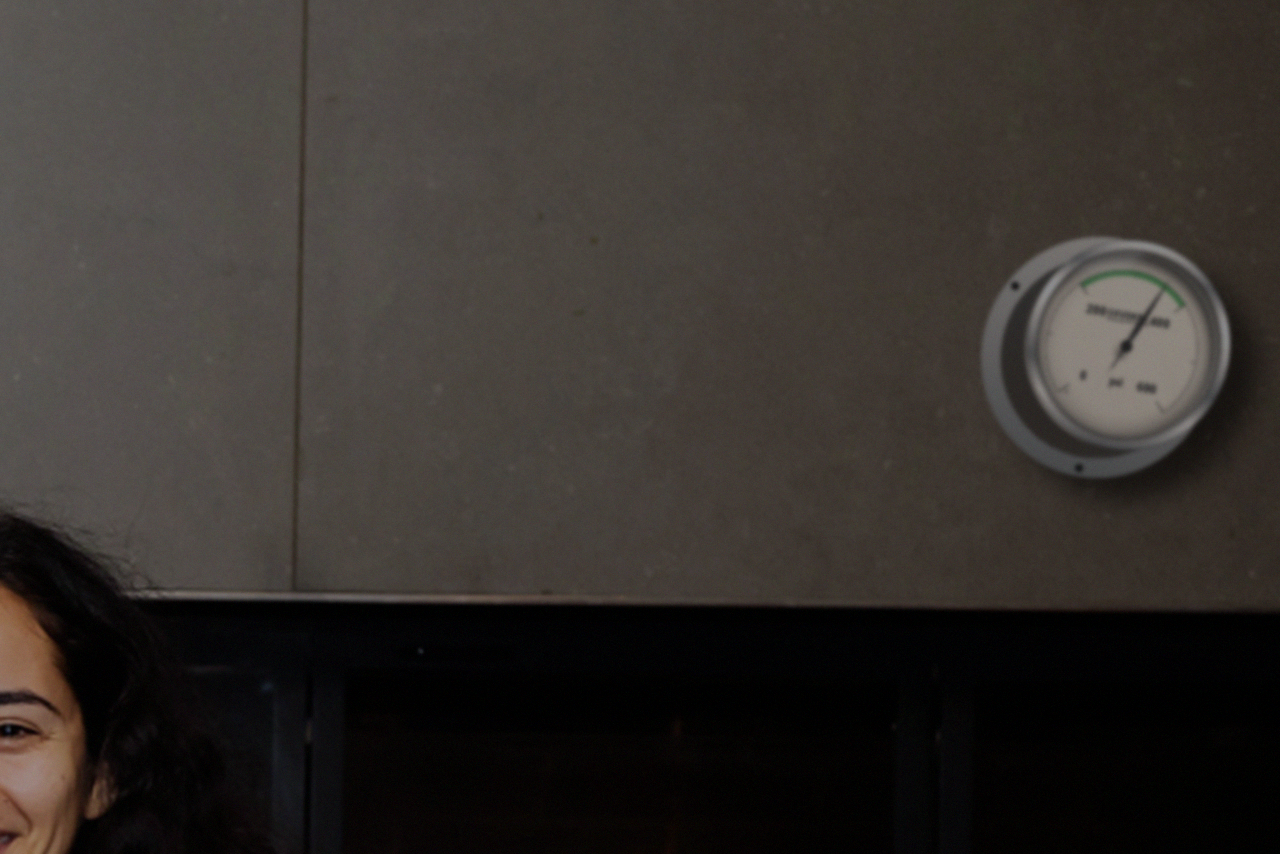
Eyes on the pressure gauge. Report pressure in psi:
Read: 350 psi
